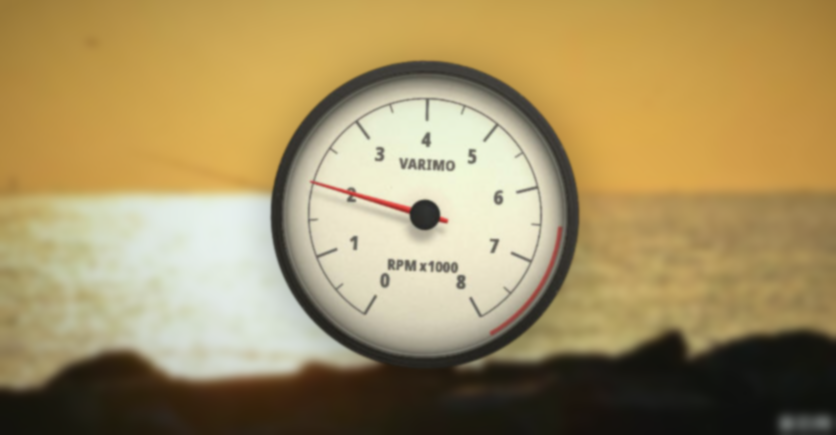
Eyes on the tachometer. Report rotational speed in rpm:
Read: 2000 rpm
